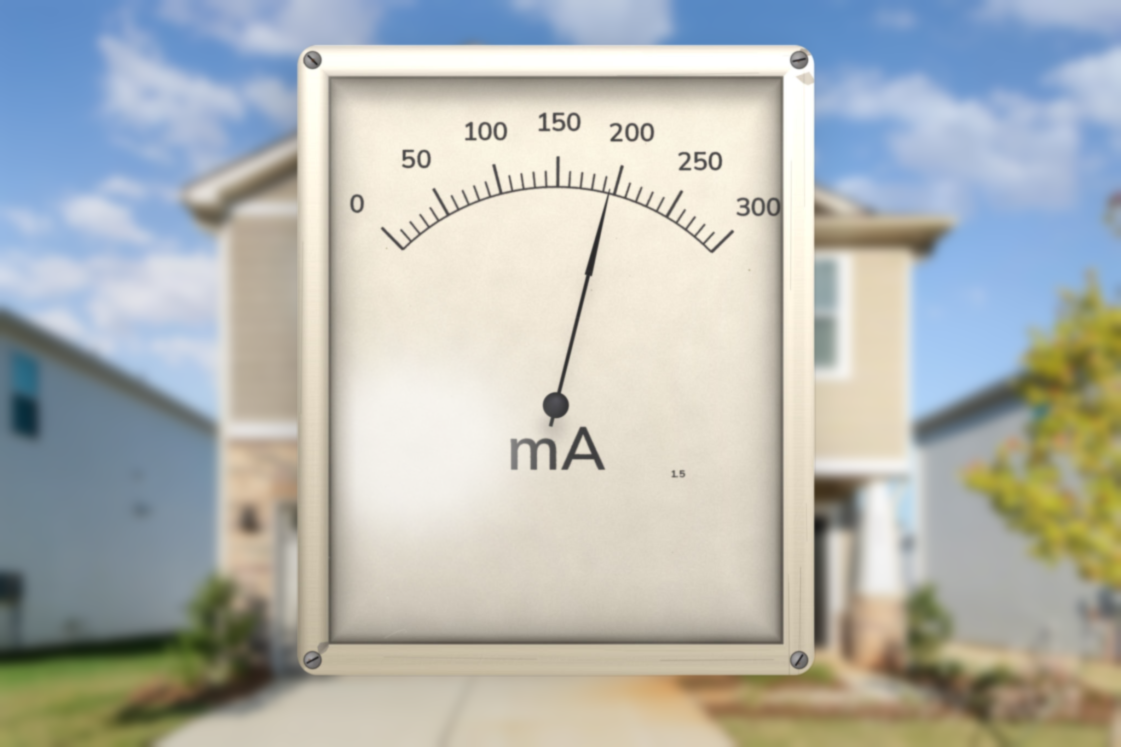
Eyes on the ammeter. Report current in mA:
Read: 195 mA
